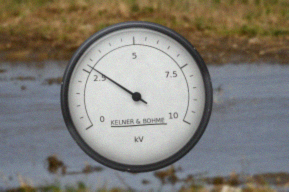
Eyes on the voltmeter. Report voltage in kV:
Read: 2.75 kV
